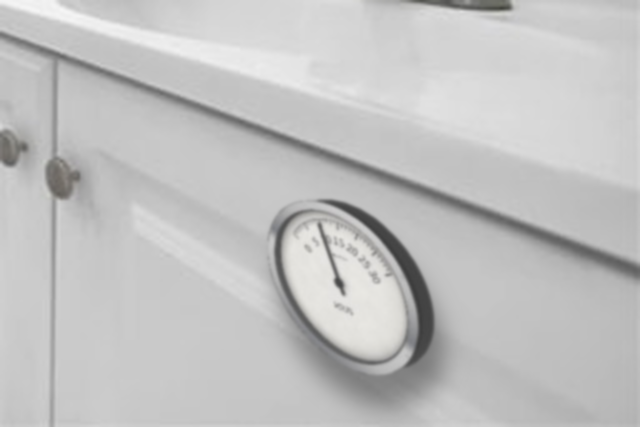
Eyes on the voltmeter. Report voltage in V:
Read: 10 V
